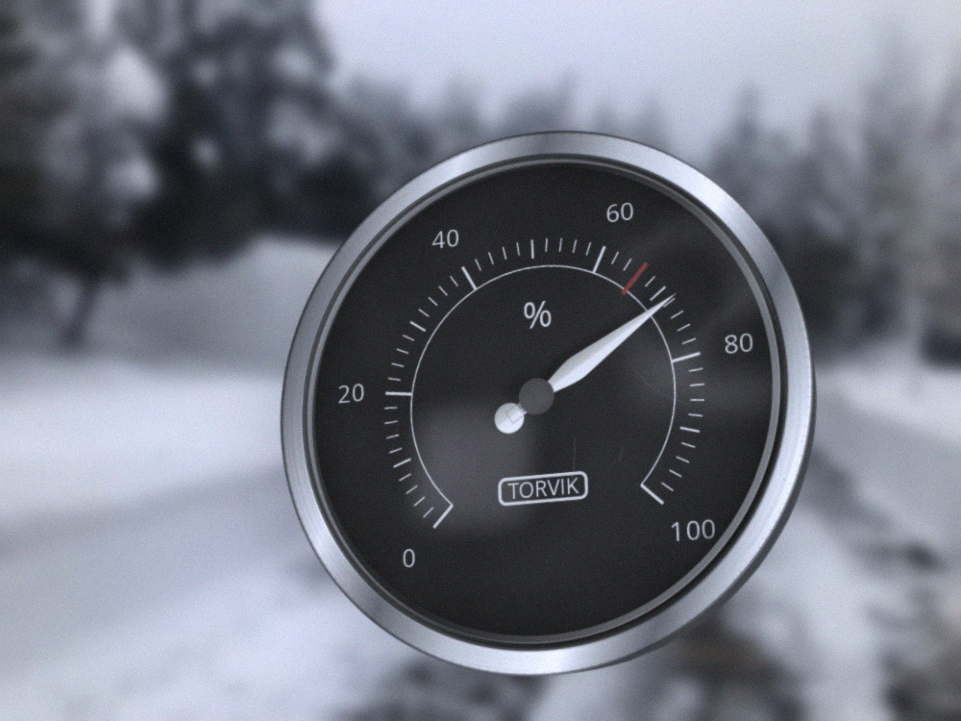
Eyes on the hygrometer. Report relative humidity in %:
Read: 72 %
